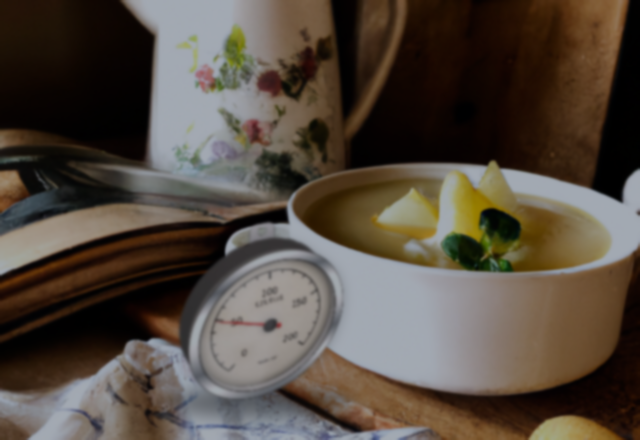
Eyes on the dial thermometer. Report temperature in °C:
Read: 50 °C
